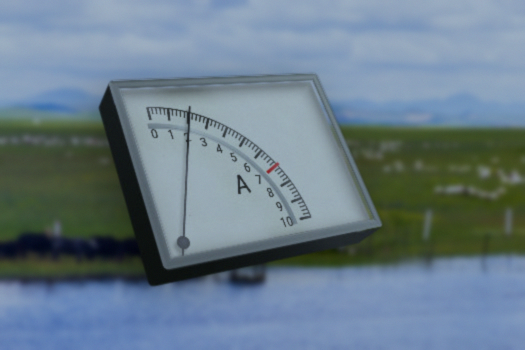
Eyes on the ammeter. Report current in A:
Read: 2 A
